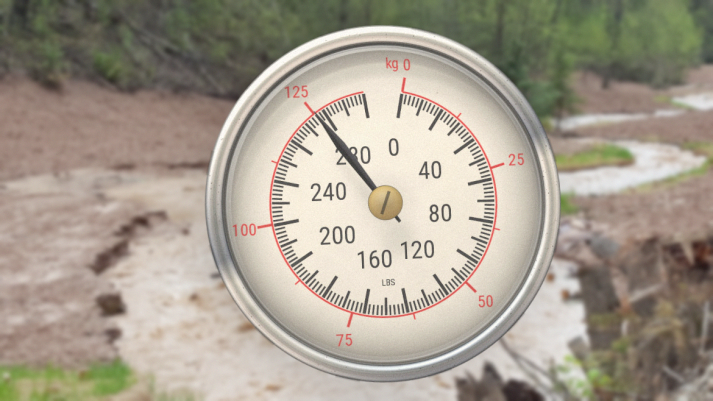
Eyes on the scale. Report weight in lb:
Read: 276 lb
